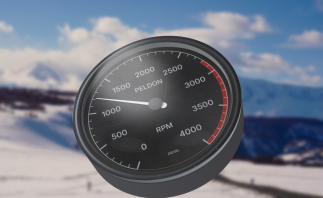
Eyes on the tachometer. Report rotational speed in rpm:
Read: 1200 rpm
